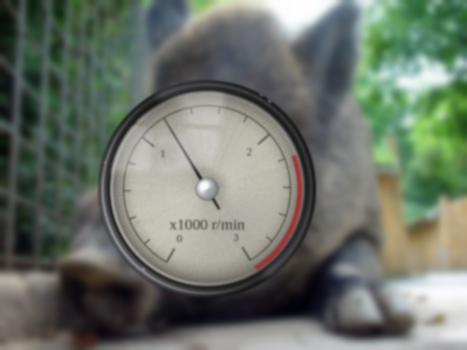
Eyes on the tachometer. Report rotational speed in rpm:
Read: 1200 rpm
